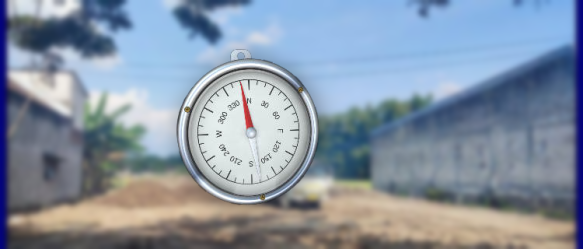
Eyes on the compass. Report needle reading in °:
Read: 350 °
